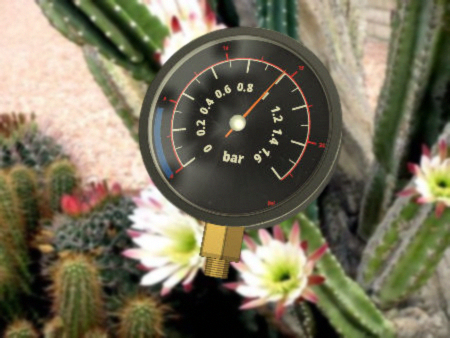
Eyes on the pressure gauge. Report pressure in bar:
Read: 1 bar
